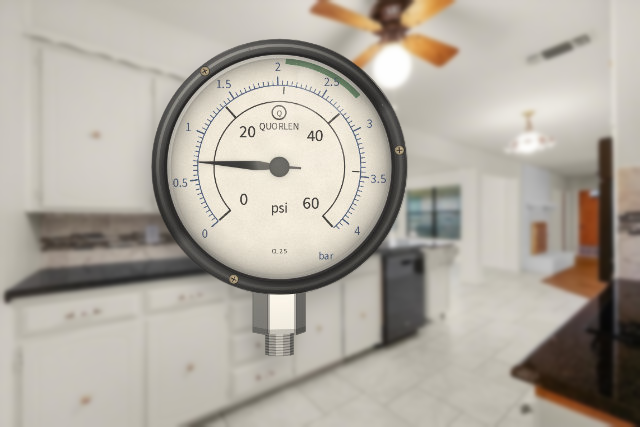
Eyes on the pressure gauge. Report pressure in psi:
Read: 10 psi
